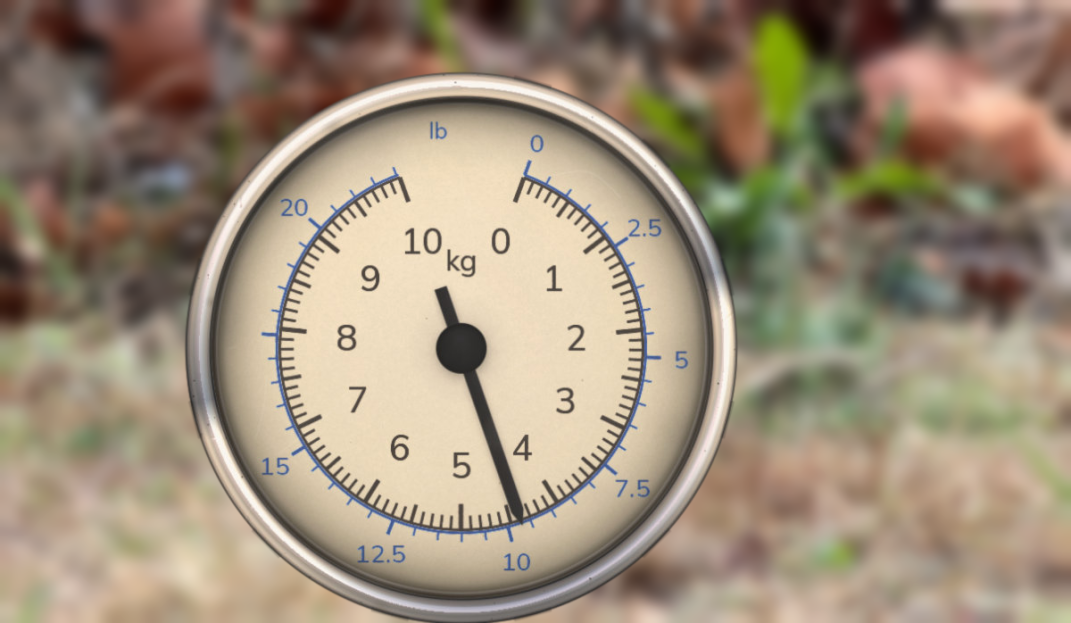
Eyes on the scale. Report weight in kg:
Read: 4.4 kg
